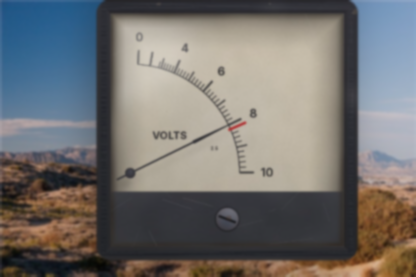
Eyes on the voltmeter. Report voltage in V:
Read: 8 V
